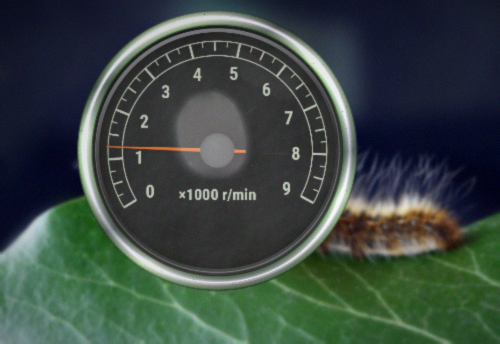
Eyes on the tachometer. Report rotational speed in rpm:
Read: 1250 rpm
